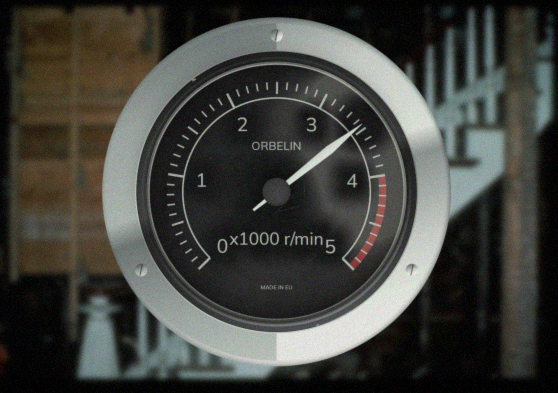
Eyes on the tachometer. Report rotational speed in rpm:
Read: 3450 rpm
